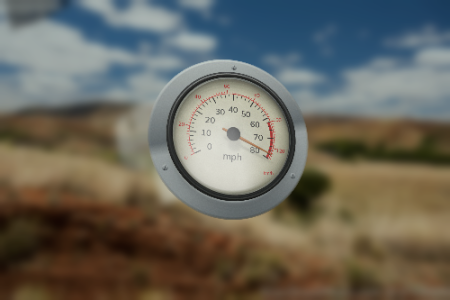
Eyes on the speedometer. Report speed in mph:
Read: 78 mph
